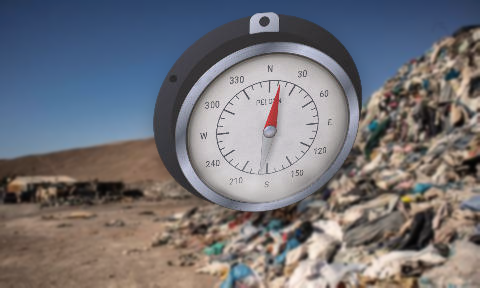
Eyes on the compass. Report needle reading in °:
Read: 10 °
